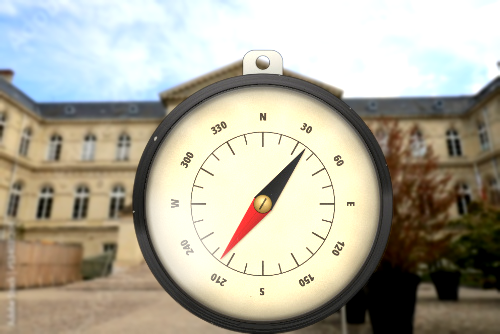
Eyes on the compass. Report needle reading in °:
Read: 217.5 °
